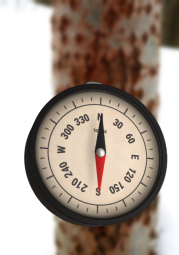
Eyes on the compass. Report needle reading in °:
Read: 180 °
